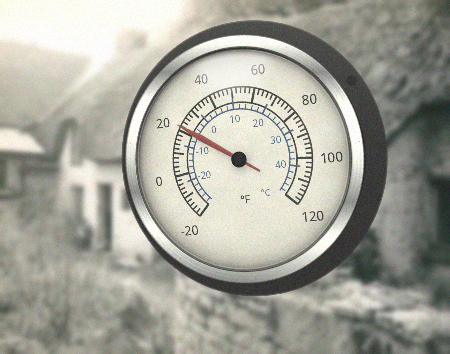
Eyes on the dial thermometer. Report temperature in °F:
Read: 22 °F
